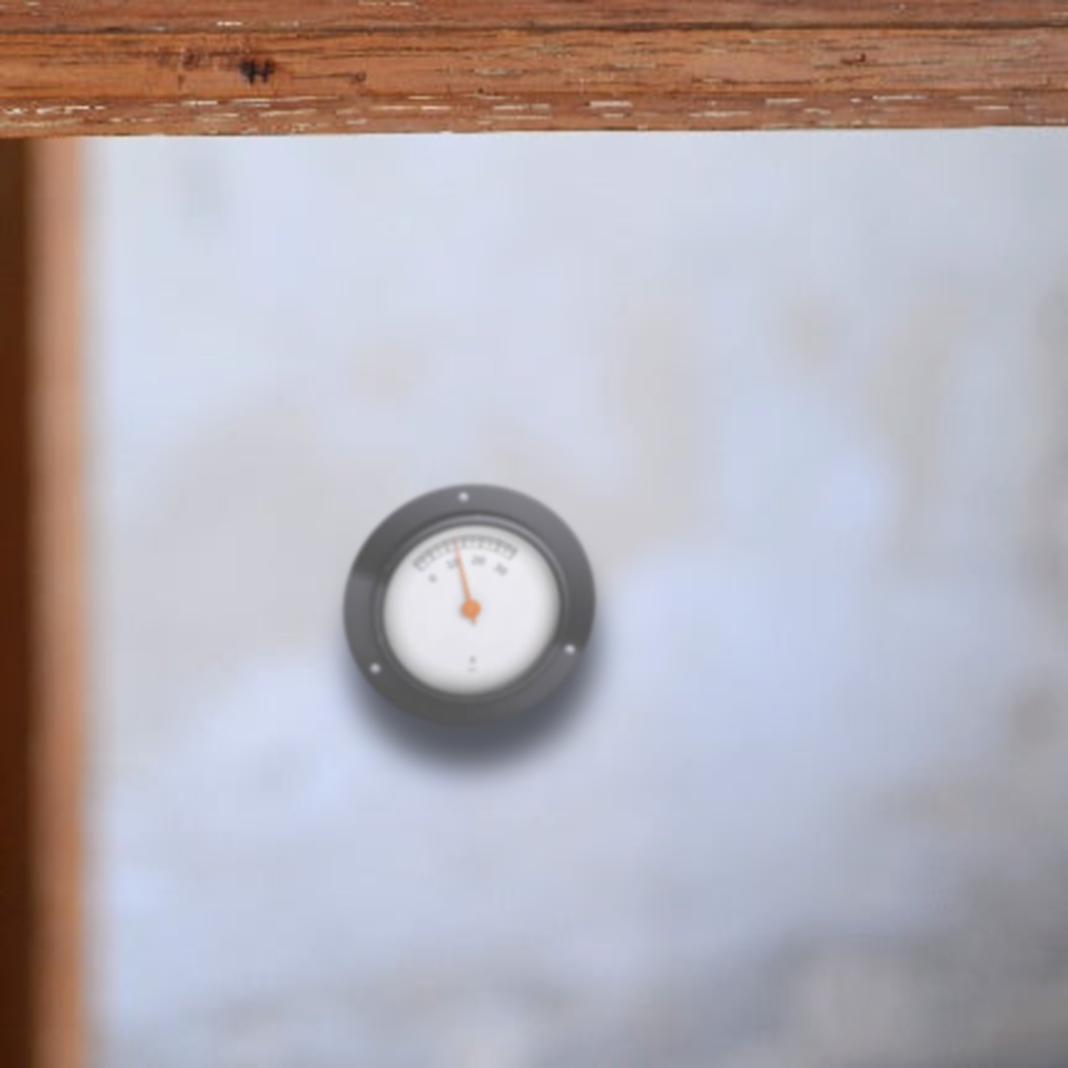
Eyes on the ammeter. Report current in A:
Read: 12.5 A
